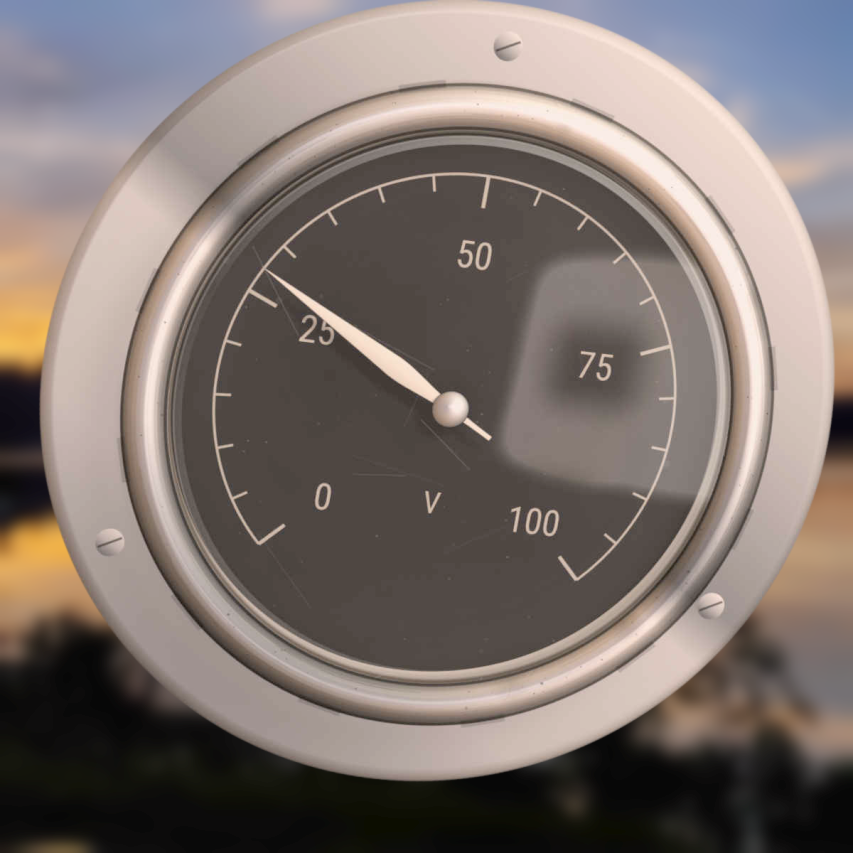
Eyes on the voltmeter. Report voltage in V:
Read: 27.5 V
